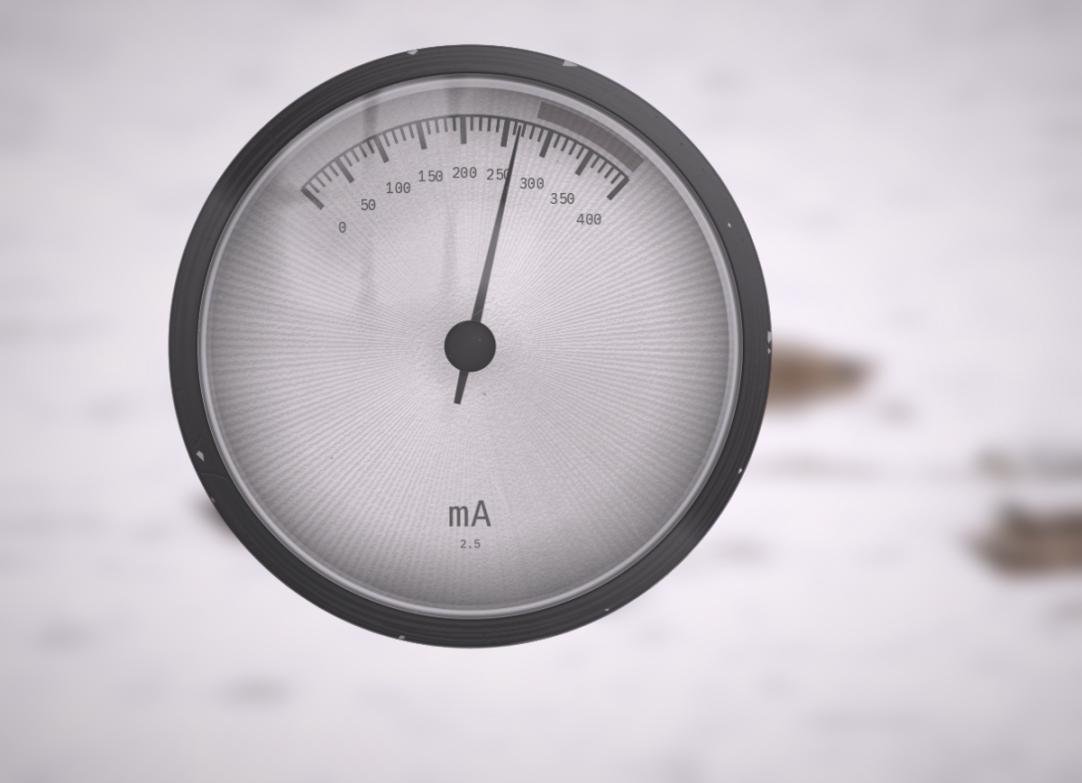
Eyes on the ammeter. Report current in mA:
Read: 265 mA
